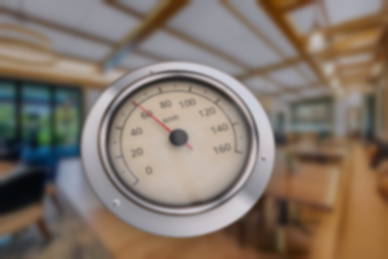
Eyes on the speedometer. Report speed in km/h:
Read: 60 km/h
